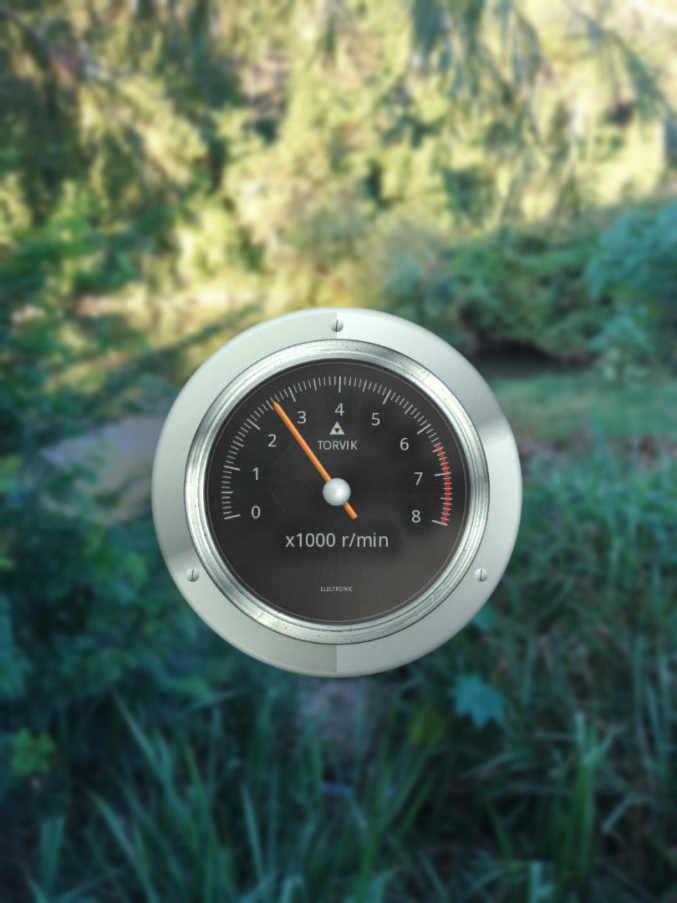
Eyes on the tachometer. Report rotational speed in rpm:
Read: 2600 rpm
